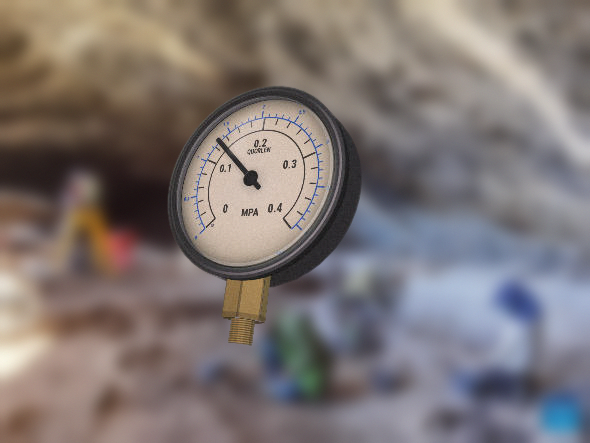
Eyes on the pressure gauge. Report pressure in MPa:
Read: 0.13 MPa
